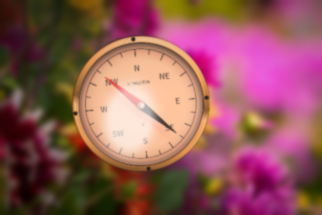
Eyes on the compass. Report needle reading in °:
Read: 315 °
